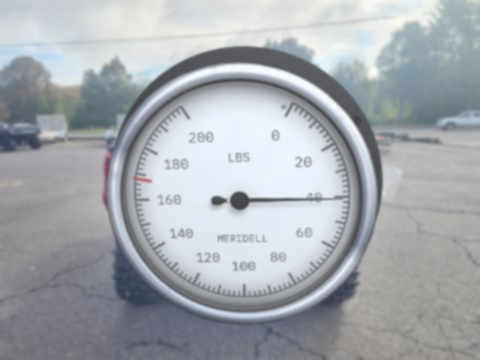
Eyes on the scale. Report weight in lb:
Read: 40 lb
